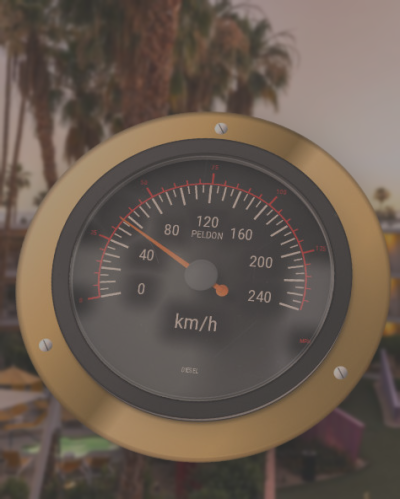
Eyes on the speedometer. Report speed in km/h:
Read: 55 km/h
